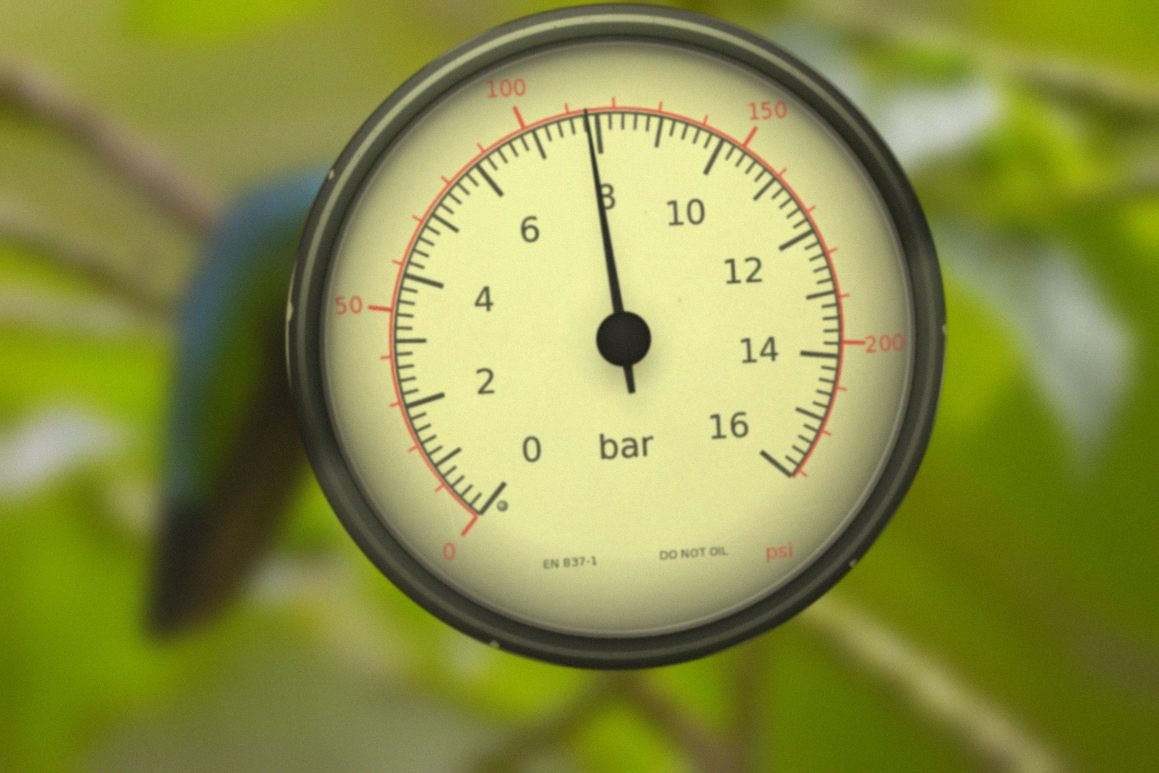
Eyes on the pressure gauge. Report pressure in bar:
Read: 7.8 bar
